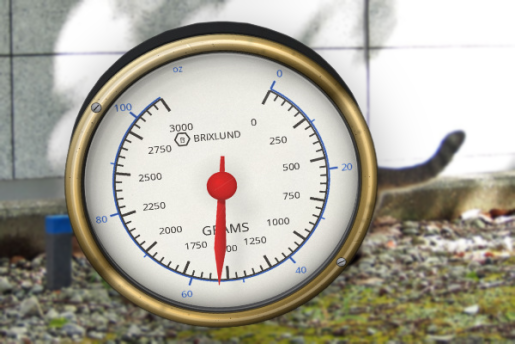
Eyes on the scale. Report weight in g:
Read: 1550 g
